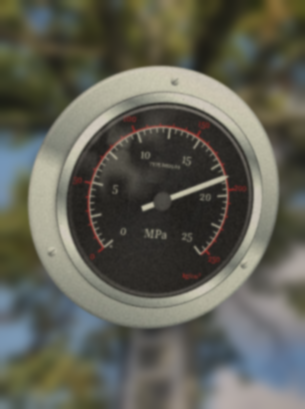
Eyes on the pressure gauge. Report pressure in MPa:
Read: 18.5 MPa
